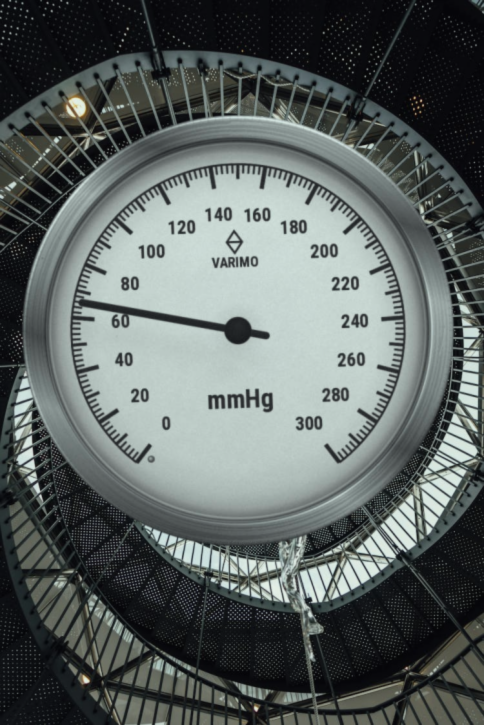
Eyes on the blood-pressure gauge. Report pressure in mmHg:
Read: 66 mmHg
